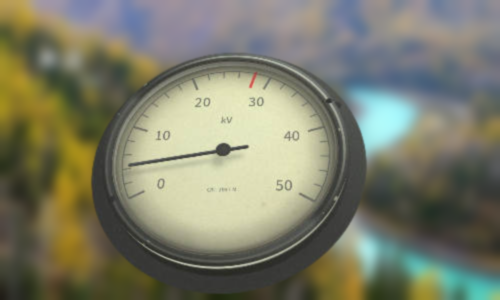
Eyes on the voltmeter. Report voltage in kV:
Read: 4 kV
